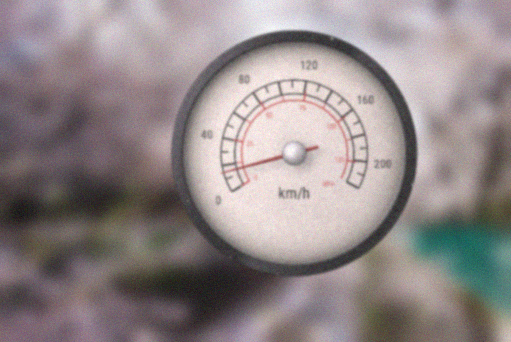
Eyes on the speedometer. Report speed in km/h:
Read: 15 km/h
